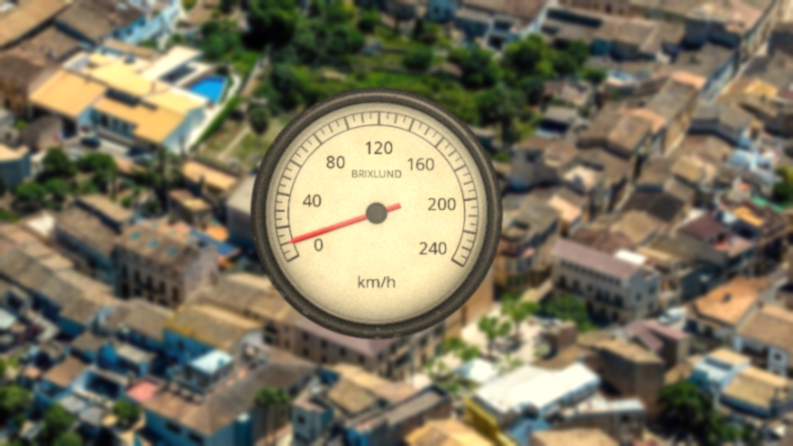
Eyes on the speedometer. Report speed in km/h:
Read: 10 km/h
